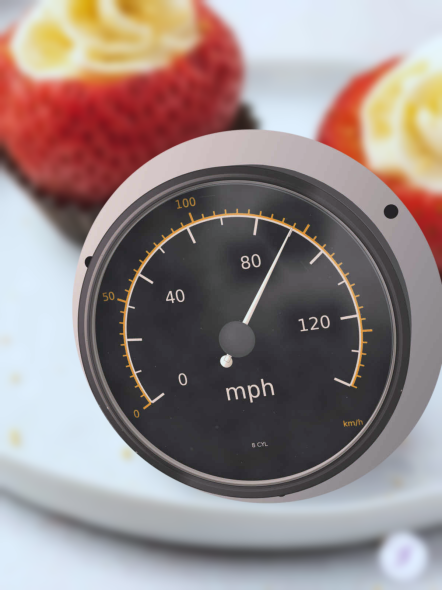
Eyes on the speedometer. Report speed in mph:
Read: 90 mph
